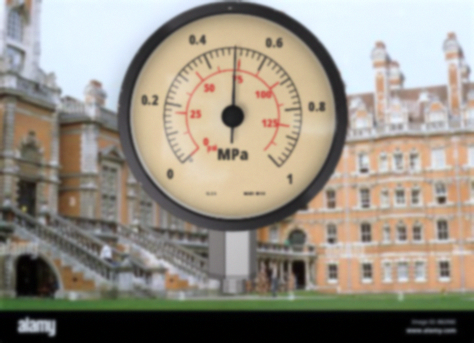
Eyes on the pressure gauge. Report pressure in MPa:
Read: 0.5 MPa
